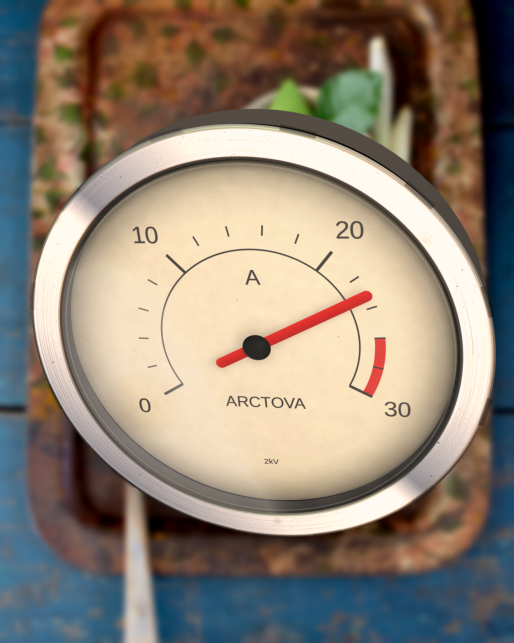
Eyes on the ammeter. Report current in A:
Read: 23 A
